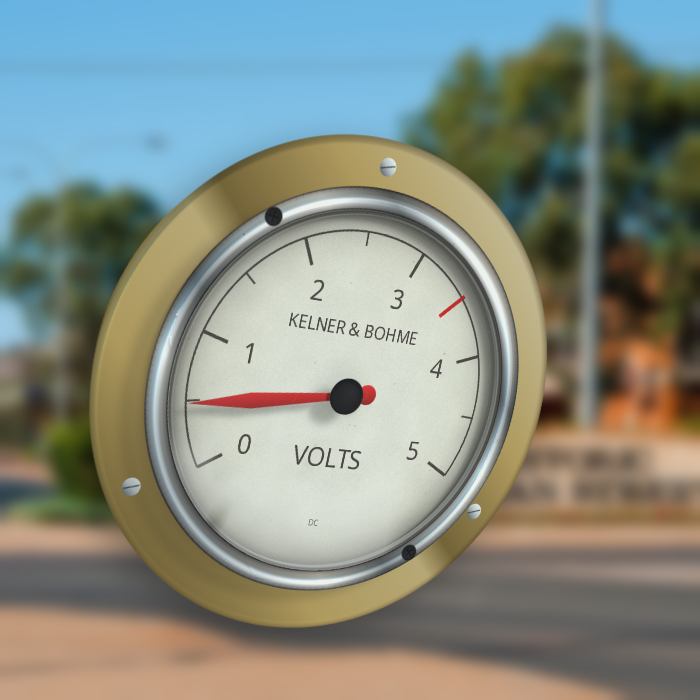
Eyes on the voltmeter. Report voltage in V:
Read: 0.5 V
